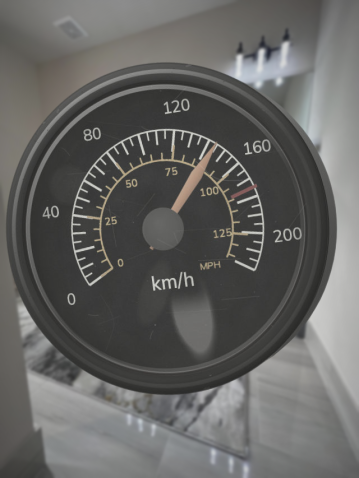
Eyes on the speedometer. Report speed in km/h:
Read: 145 km/h
